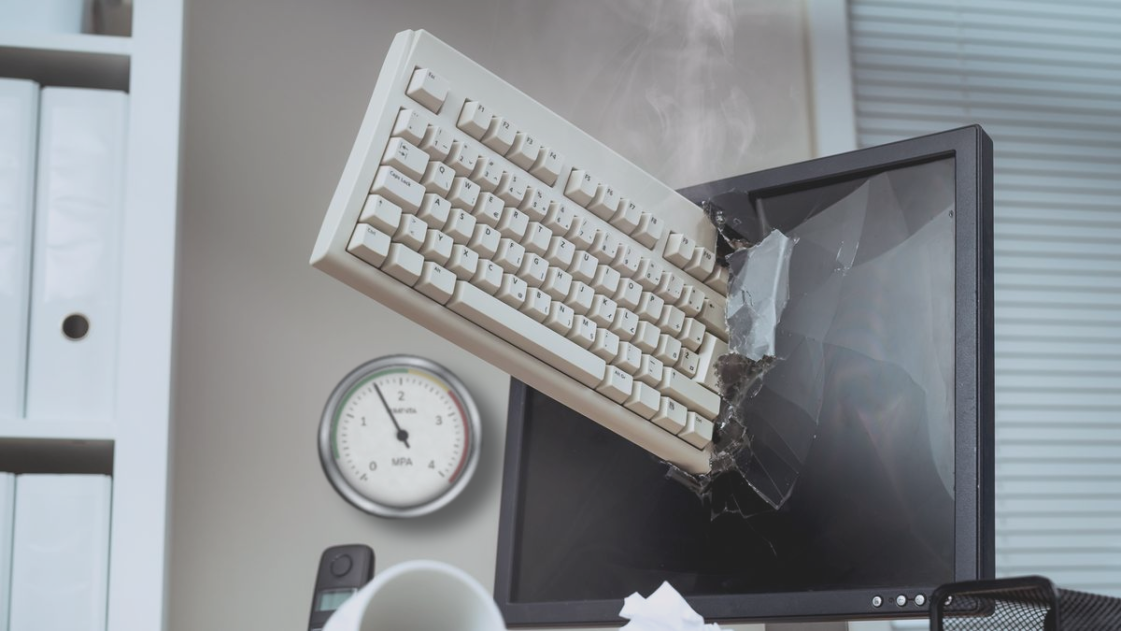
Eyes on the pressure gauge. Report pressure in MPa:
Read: 1.6 MPa
